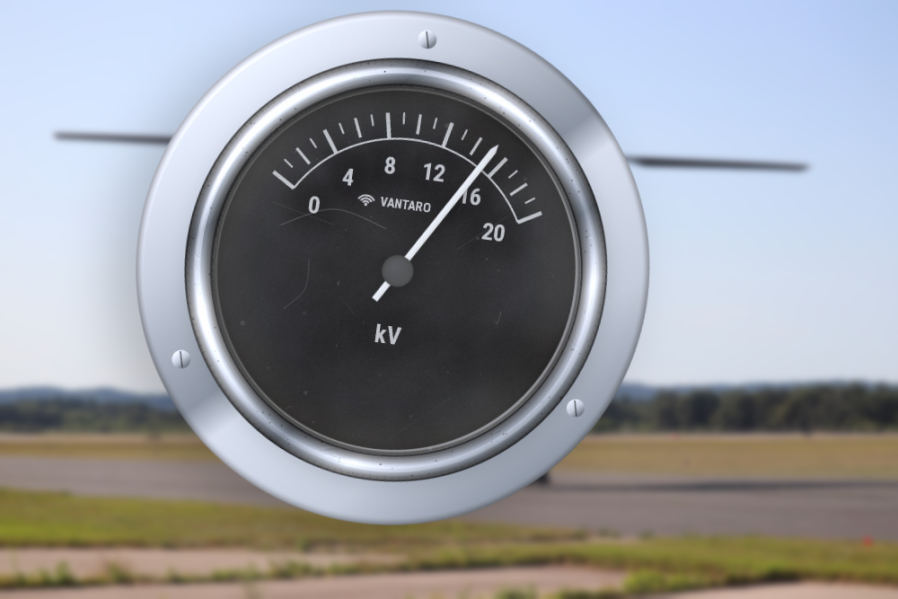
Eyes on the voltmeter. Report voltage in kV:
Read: 15 kV
